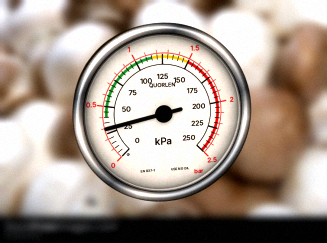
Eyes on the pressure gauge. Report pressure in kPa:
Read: 30 kPa
